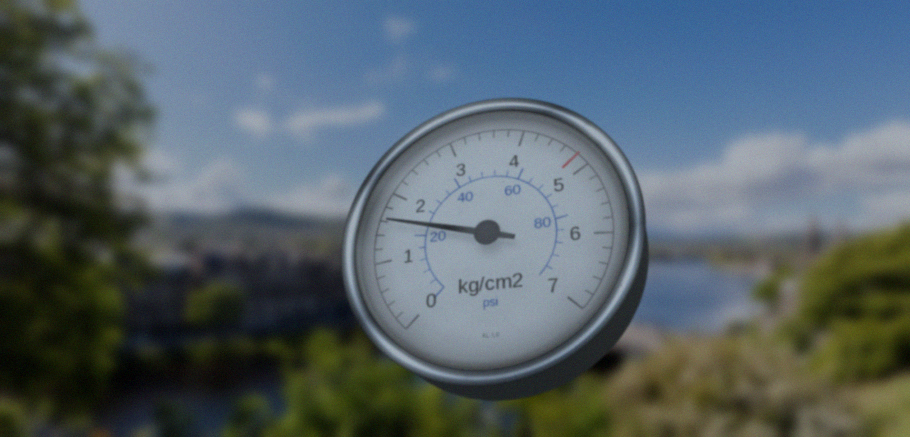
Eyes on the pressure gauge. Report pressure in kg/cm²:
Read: 1.6 kg/cm²
